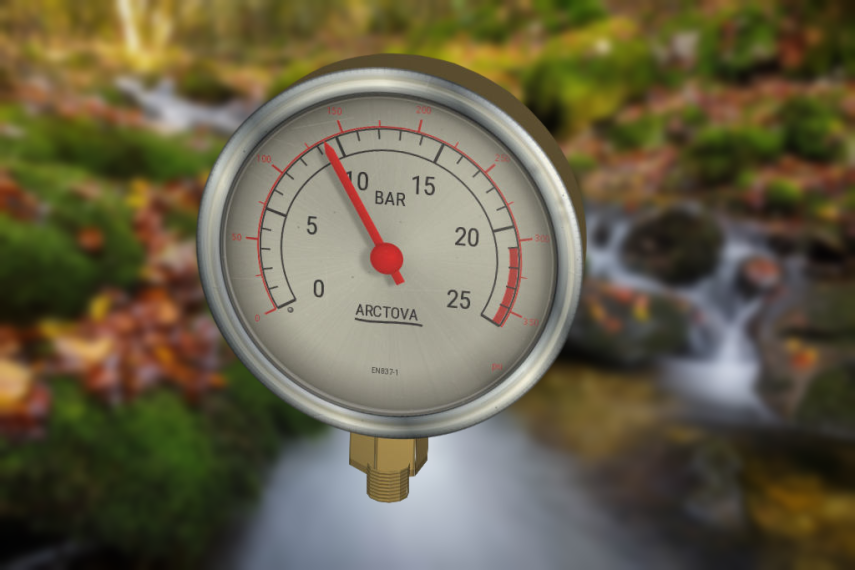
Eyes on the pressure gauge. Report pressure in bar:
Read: 9.5 bar
